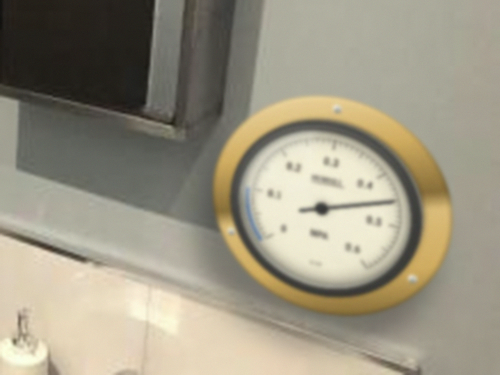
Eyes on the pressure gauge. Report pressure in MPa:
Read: 0.45 MPa
